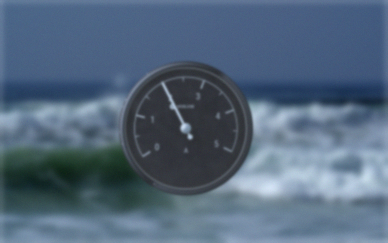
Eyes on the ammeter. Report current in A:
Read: 2 A
